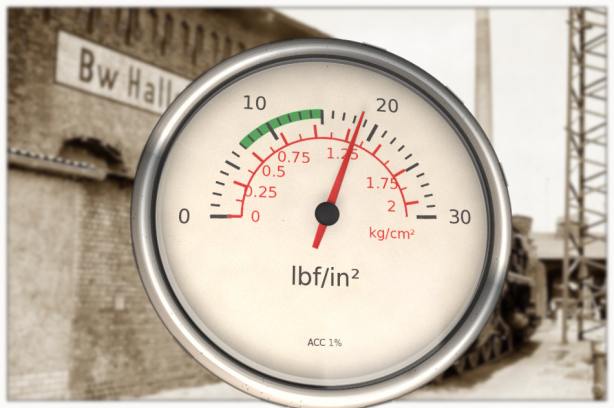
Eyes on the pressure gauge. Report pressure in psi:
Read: 18.5 psi
